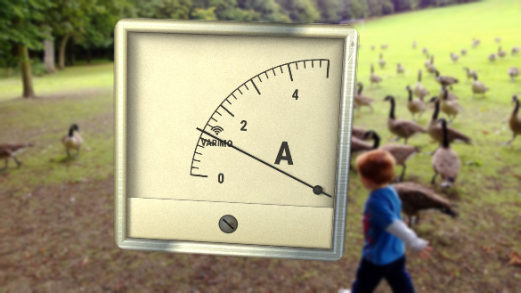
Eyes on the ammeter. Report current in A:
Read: 1.2 A
